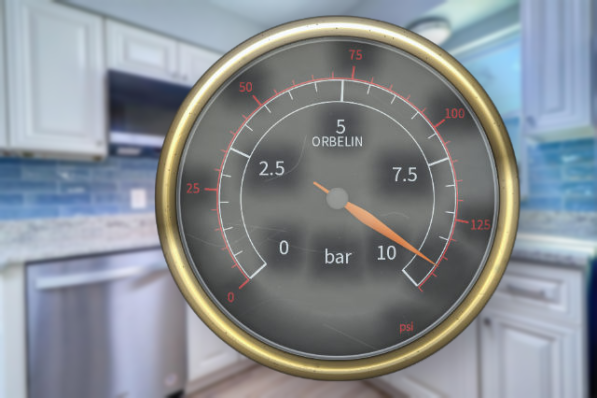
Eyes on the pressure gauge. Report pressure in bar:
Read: 9.5 bar
